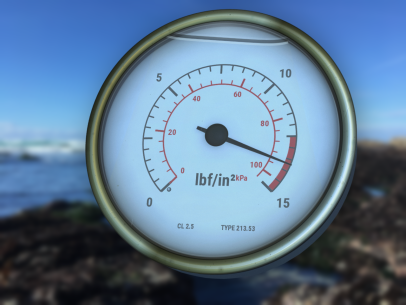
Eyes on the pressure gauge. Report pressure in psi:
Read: 13.75 psi
